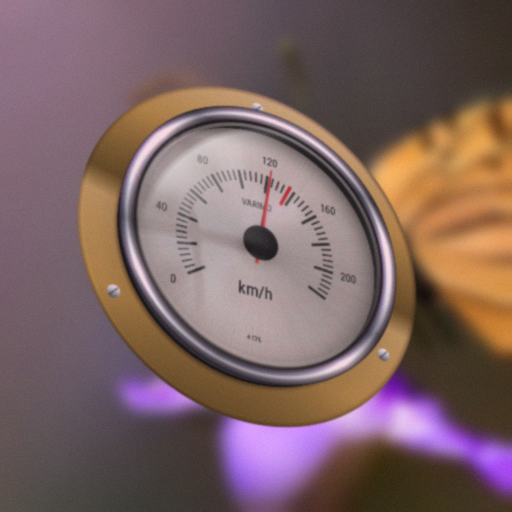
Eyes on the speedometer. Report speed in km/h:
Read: 120 km/h
